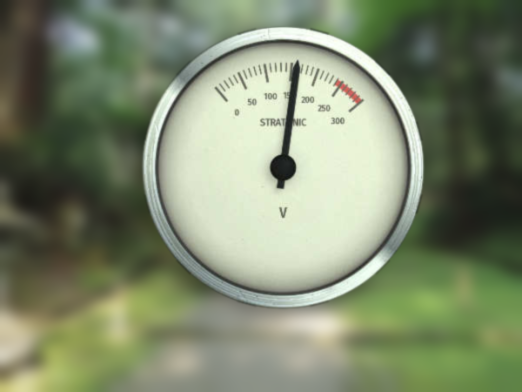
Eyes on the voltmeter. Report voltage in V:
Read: 160 V
